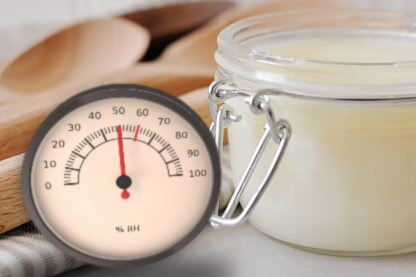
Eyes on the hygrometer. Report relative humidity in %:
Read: 50 %
